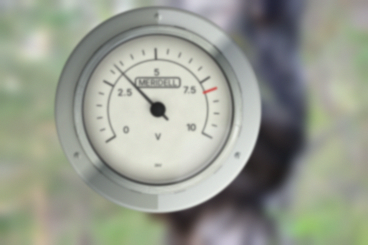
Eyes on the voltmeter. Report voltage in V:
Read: 3.25 V
